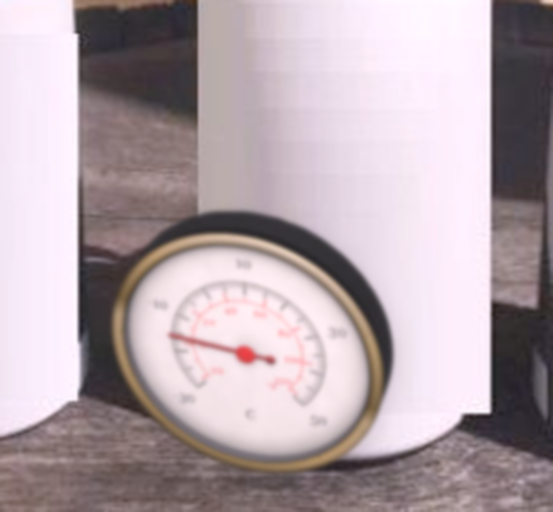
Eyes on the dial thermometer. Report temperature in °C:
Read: -15 °C
